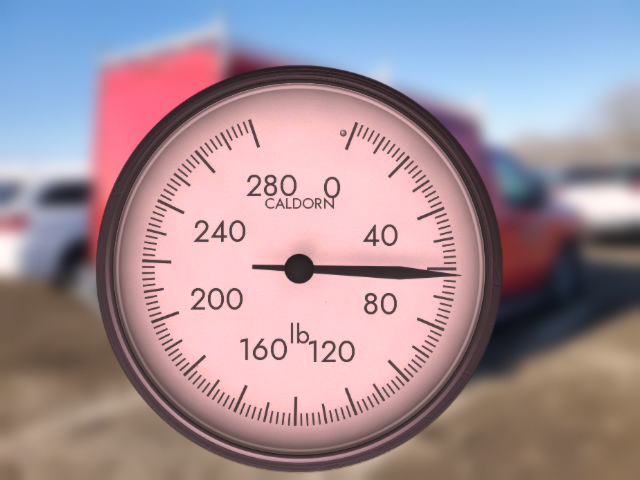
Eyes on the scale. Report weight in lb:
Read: 62 lb
